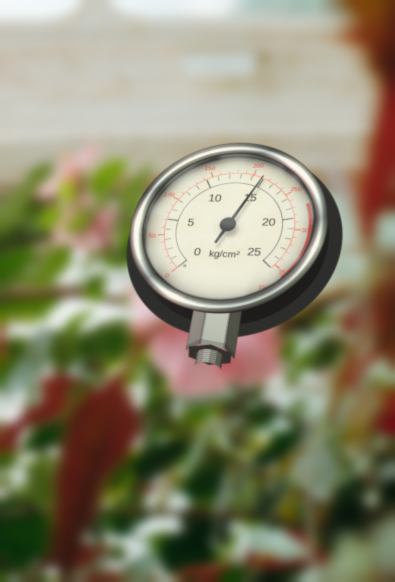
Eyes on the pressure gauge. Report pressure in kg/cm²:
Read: 15 kg/cm²
